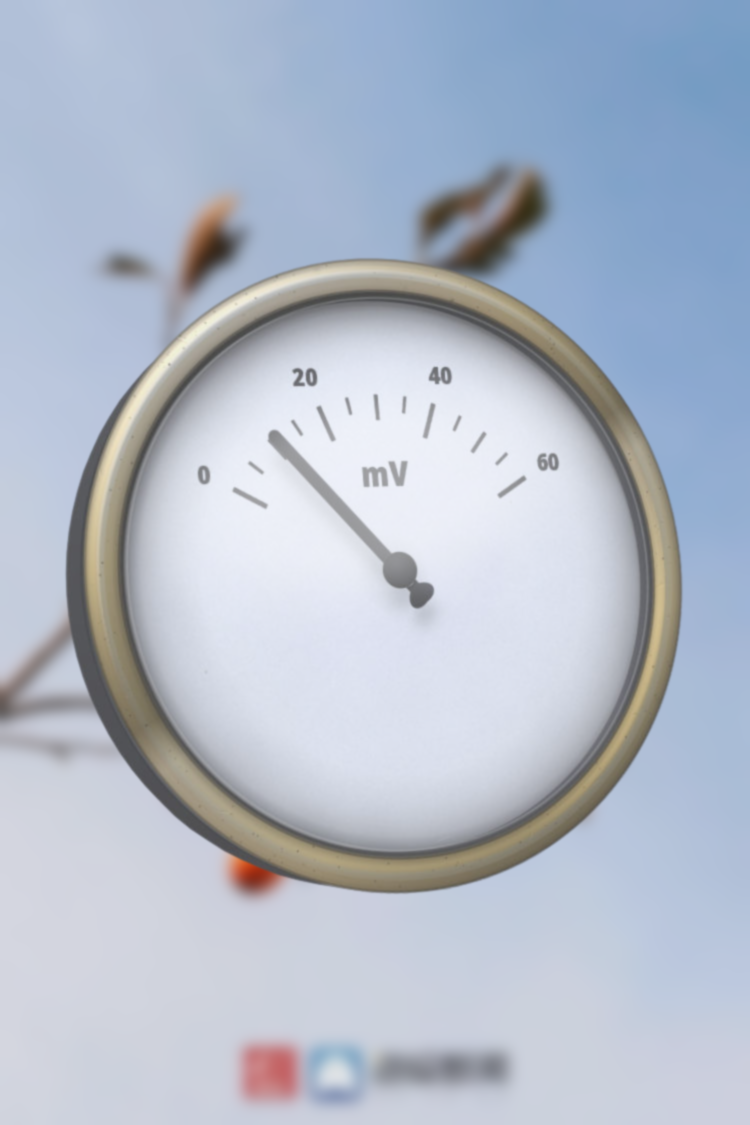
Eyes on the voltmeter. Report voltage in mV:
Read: 10 mV
